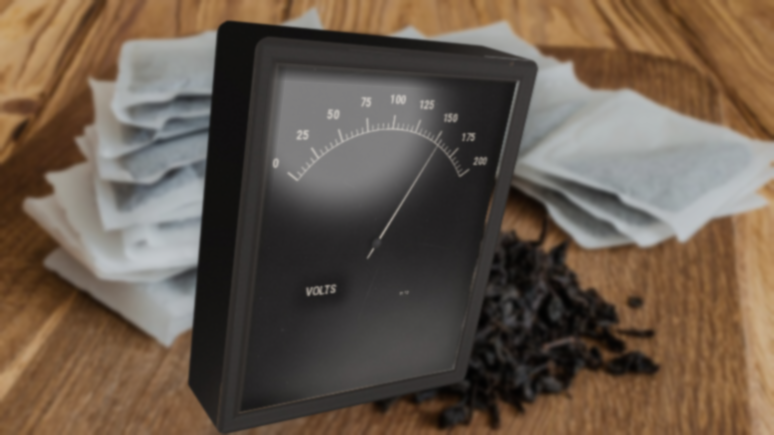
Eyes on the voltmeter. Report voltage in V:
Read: 150 V
